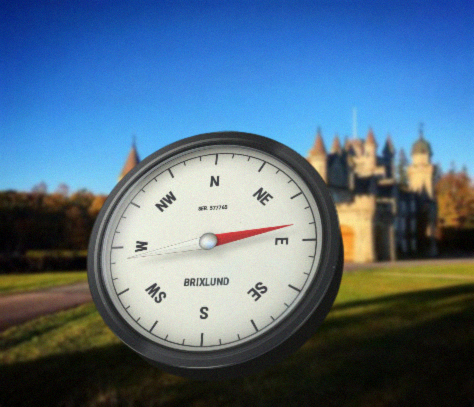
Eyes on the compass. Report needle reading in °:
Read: 80 °
